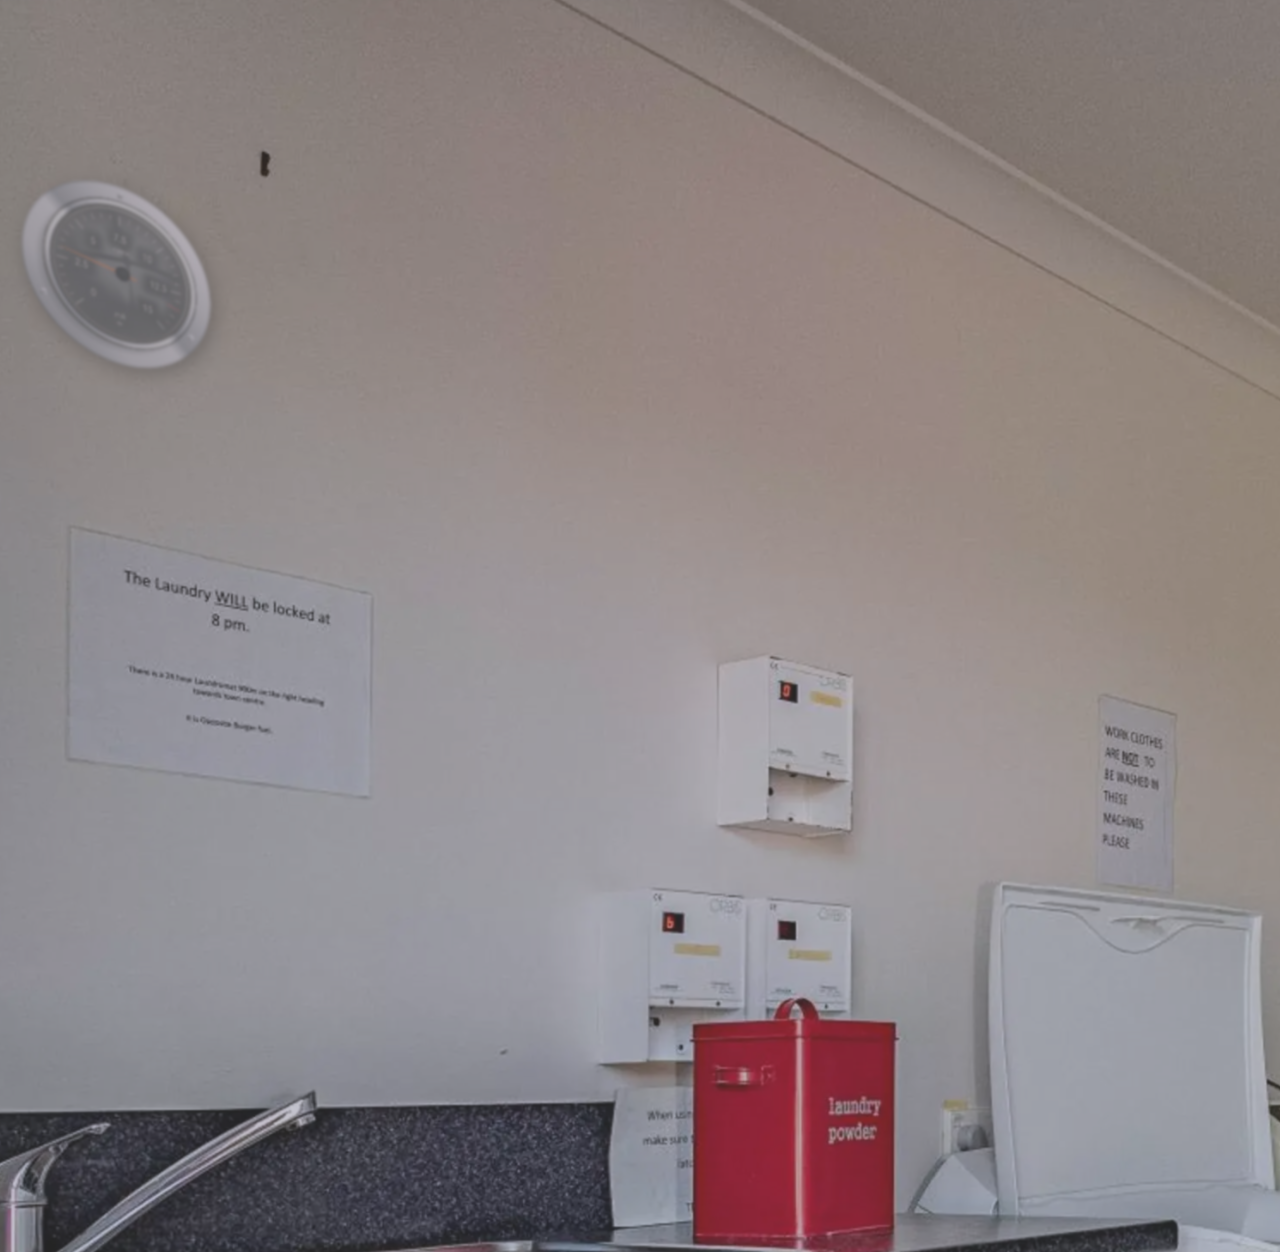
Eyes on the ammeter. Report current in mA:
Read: 3 mA
